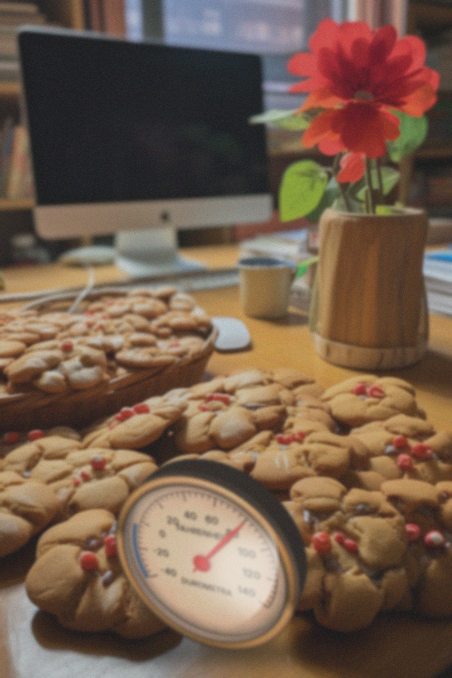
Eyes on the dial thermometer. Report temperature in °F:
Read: 80 °F
